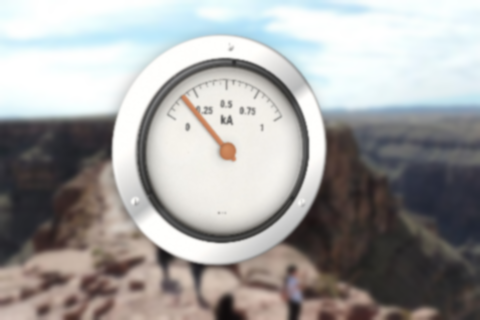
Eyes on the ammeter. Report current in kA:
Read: 0.15 kA
